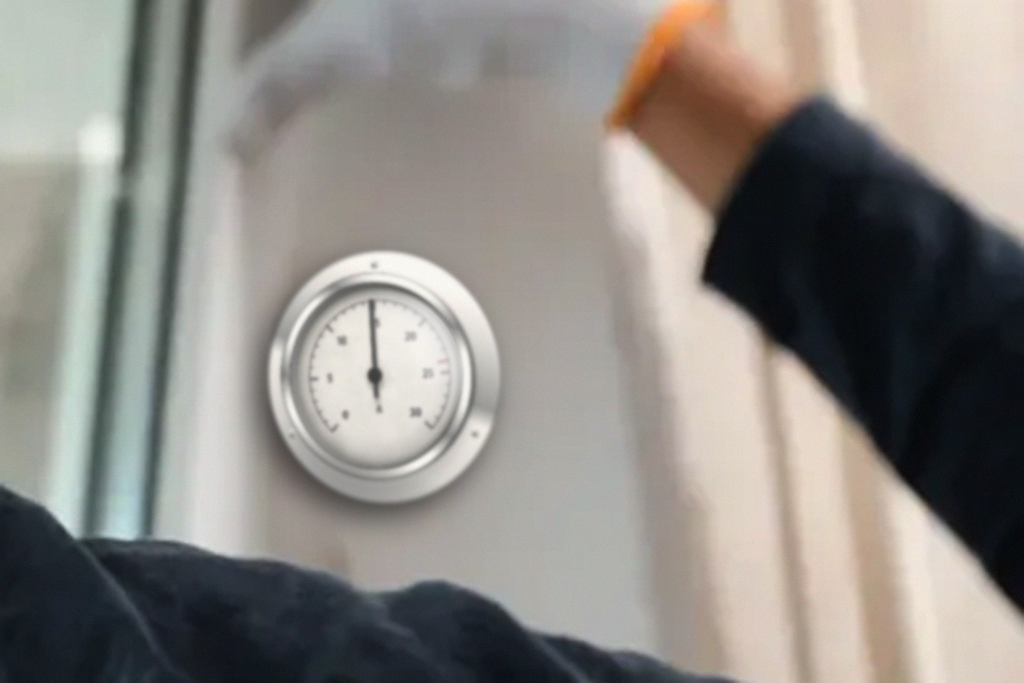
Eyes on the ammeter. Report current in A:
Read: 15 A
